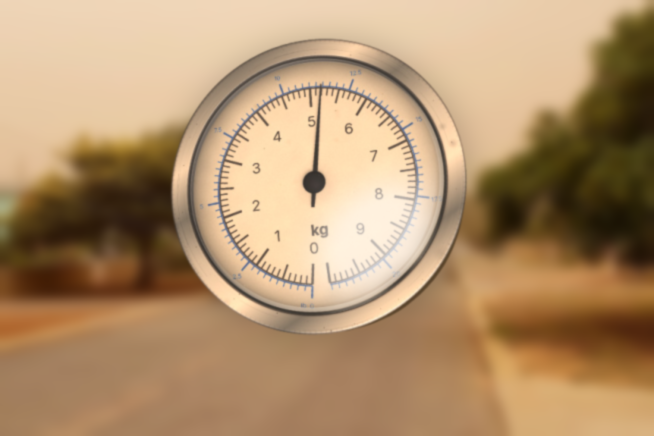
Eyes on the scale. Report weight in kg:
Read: 5.2 kg
